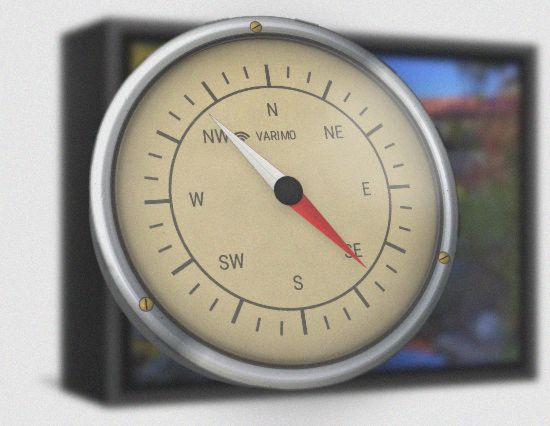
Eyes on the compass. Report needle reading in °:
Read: 140 °
